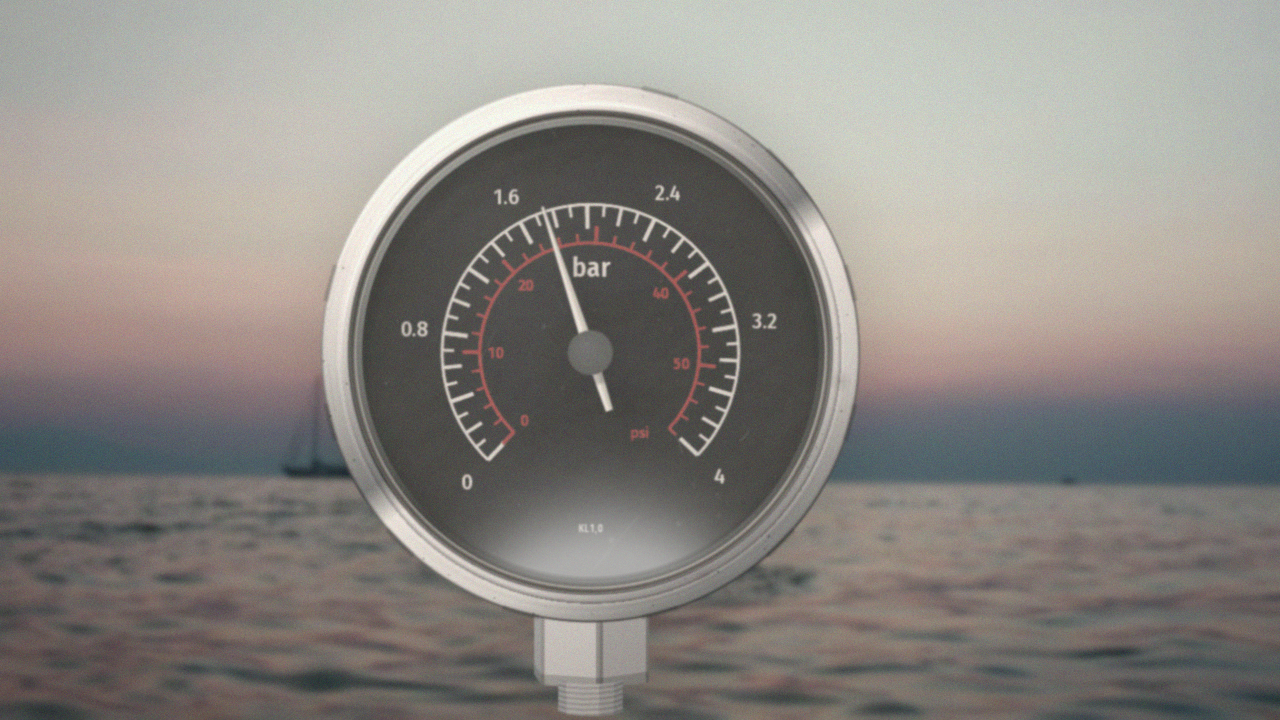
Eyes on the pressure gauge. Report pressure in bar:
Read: 1.75 bar
